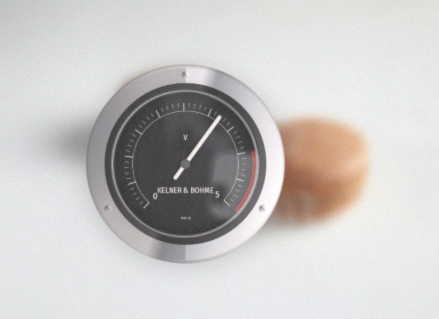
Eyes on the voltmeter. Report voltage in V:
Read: 3.2 V
